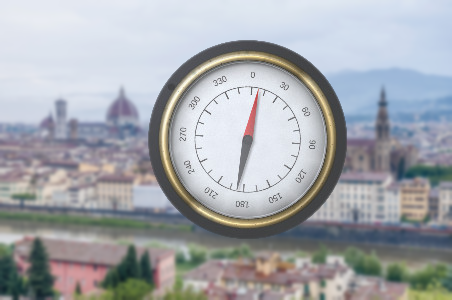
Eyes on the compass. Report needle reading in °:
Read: 7.5 °
